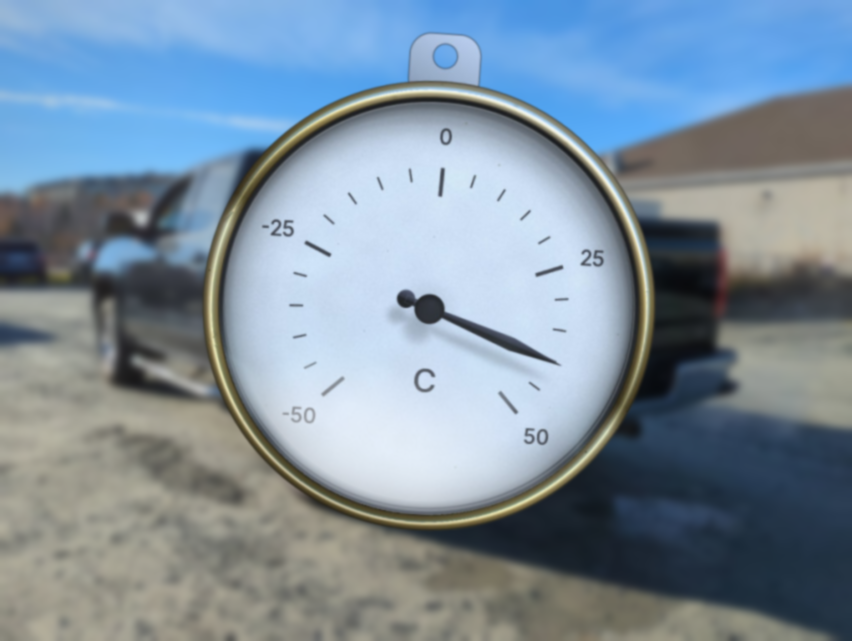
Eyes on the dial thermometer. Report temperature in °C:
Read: 40 °C
